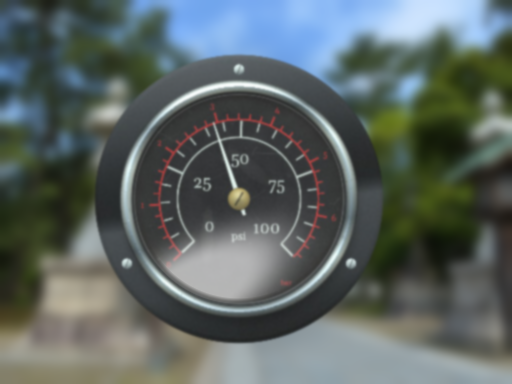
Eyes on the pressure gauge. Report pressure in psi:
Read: 42.5 psi
